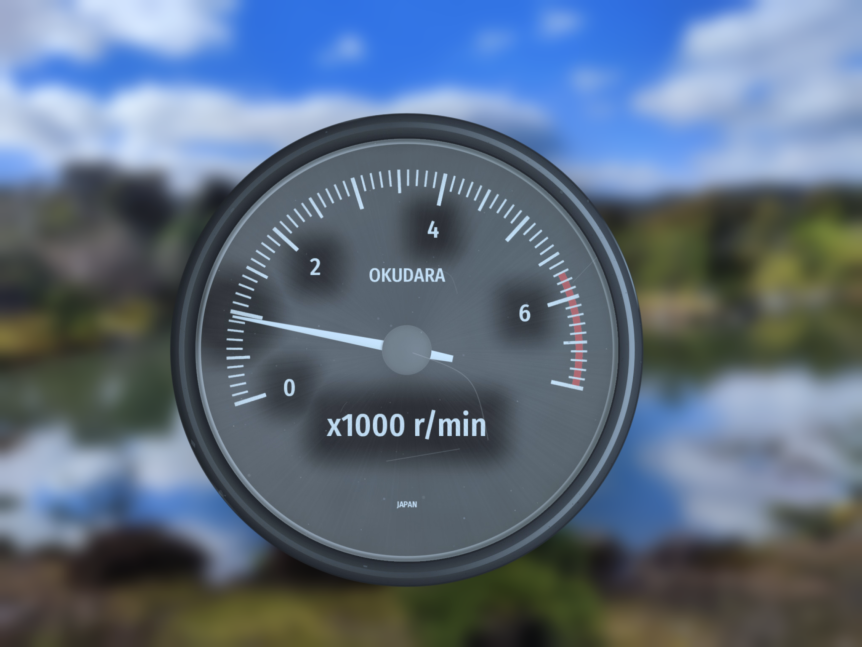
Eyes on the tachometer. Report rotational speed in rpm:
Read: 950 rpm
